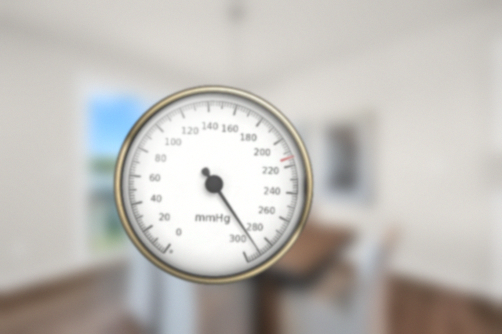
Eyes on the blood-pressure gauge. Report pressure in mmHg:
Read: 290 mmHg
